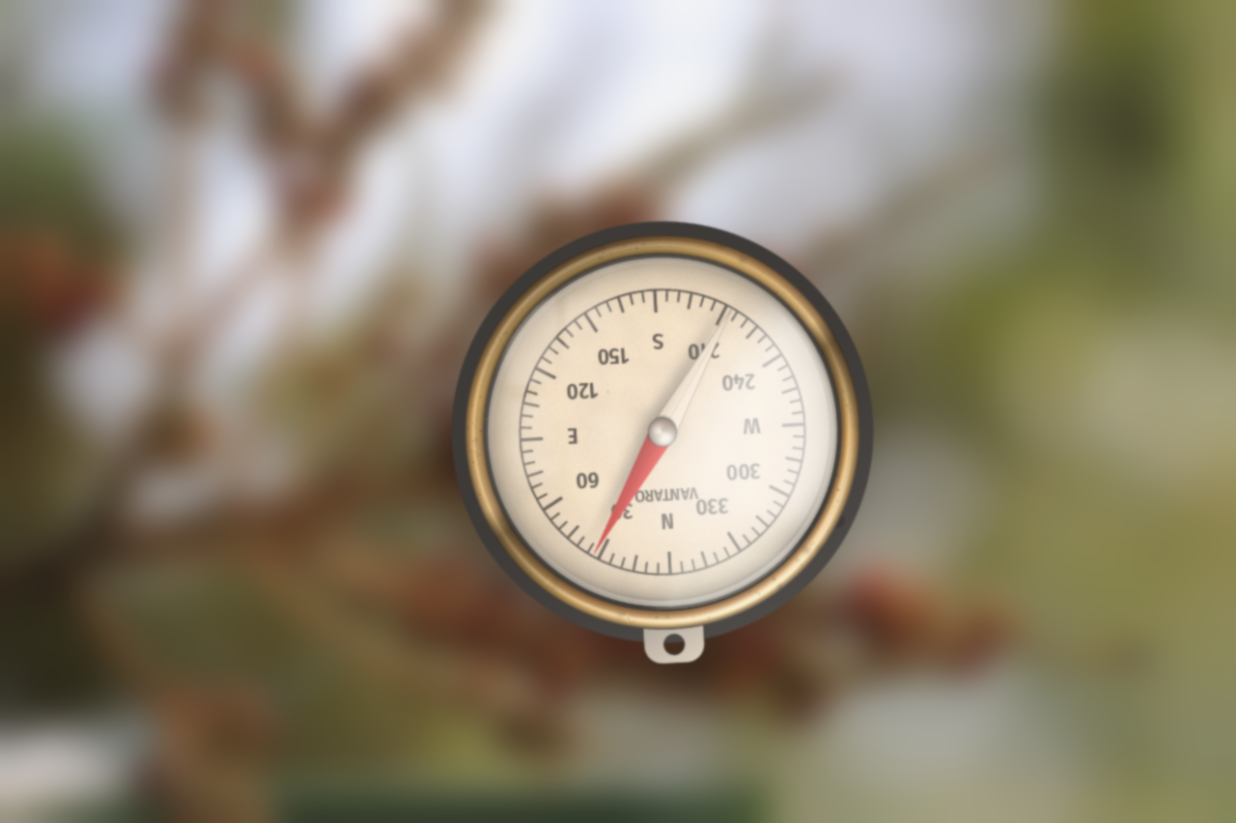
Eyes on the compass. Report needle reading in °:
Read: 32.5 °
